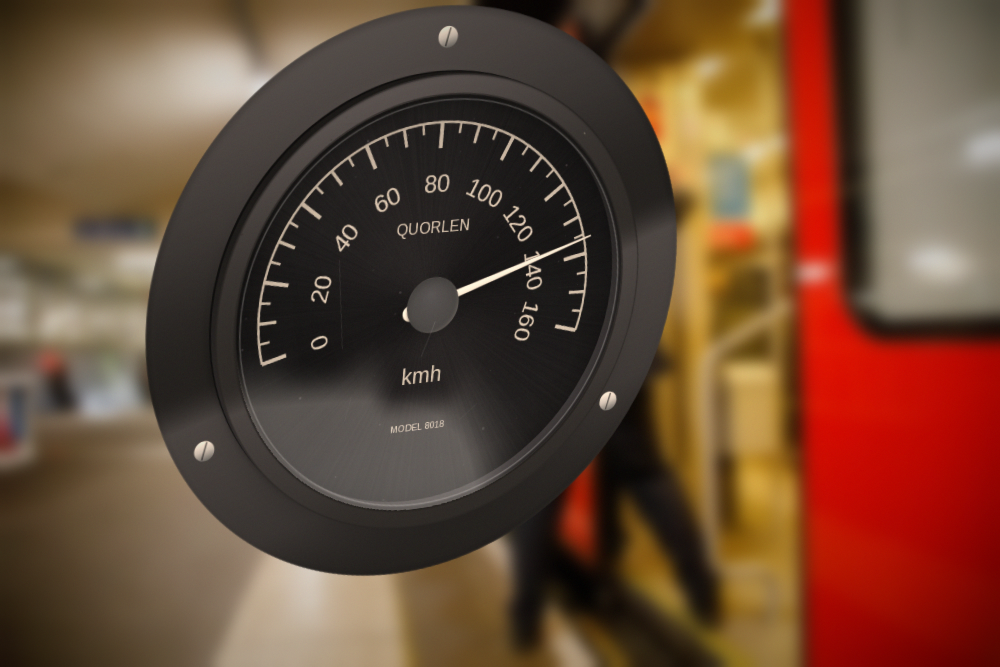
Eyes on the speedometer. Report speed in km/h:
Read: 135 km/h
